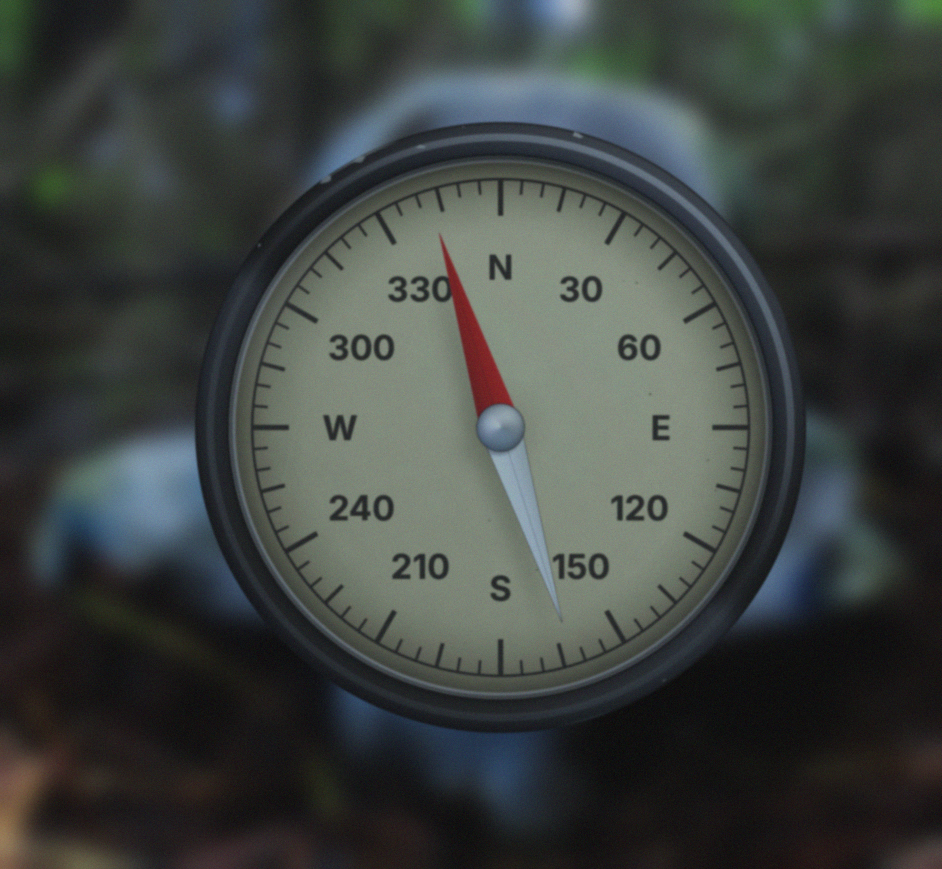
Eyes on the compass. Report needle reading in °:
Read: 342.5 °
